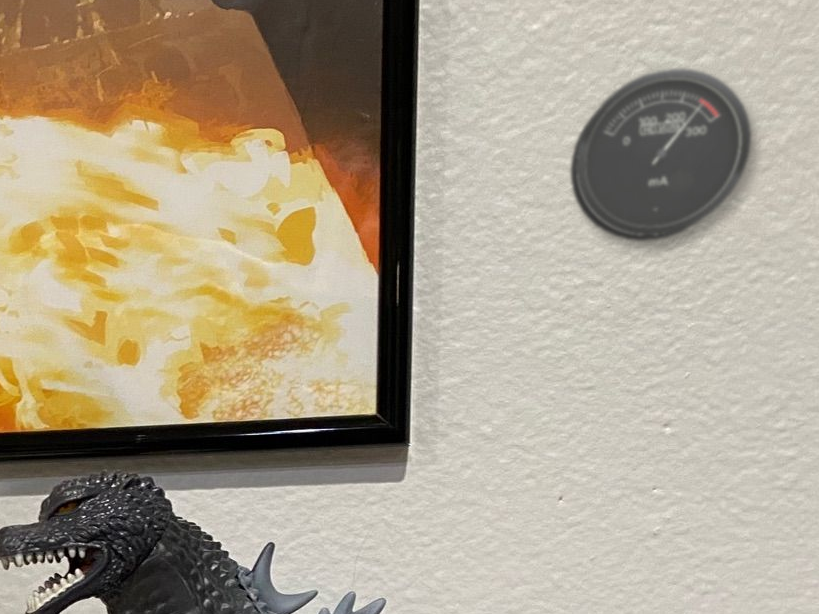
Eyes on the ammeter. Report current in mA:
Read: 250 mA
